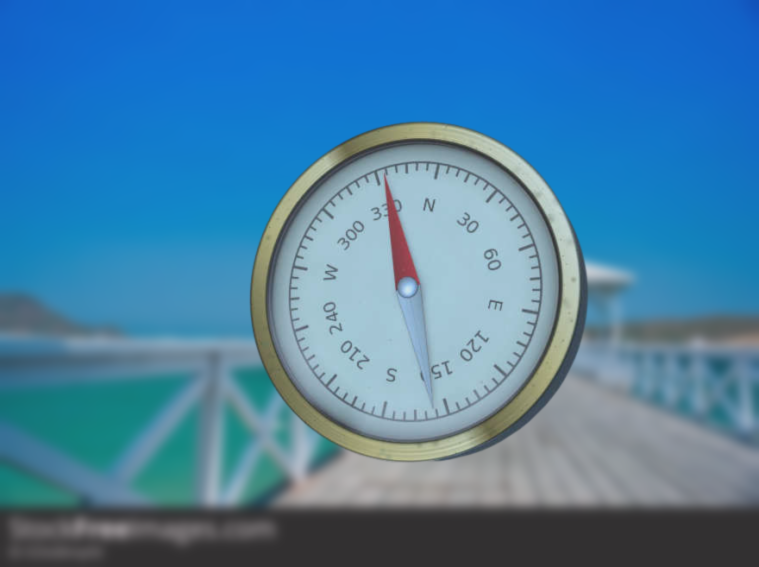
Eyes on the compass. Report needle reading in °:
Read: 335 °
